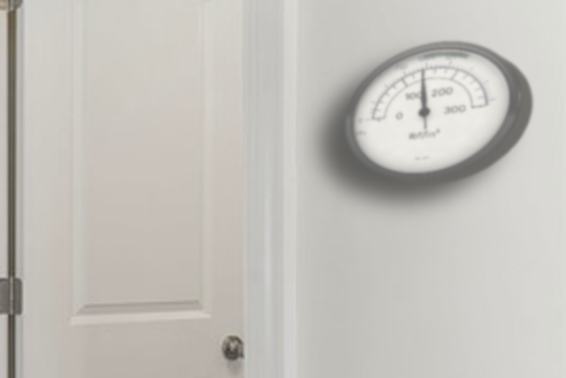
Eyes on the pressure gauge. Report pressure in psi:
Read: 140 psi
